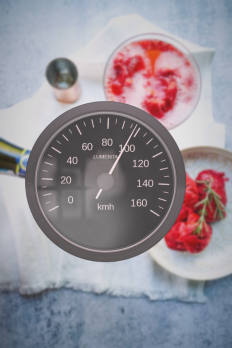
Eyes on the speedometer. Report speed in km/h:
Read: 97.5 km/h
